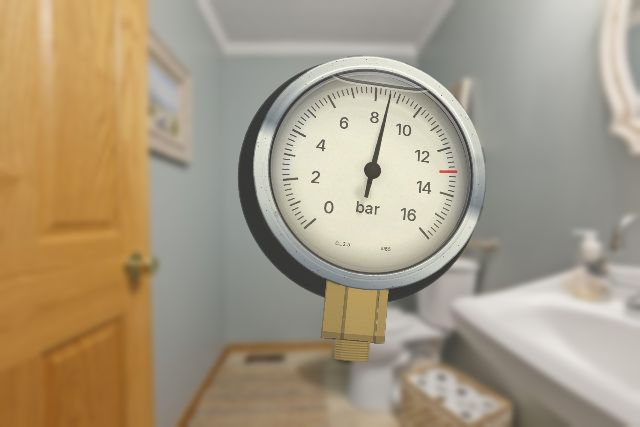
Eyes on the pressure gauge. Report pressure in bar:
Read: 8.6 bar
